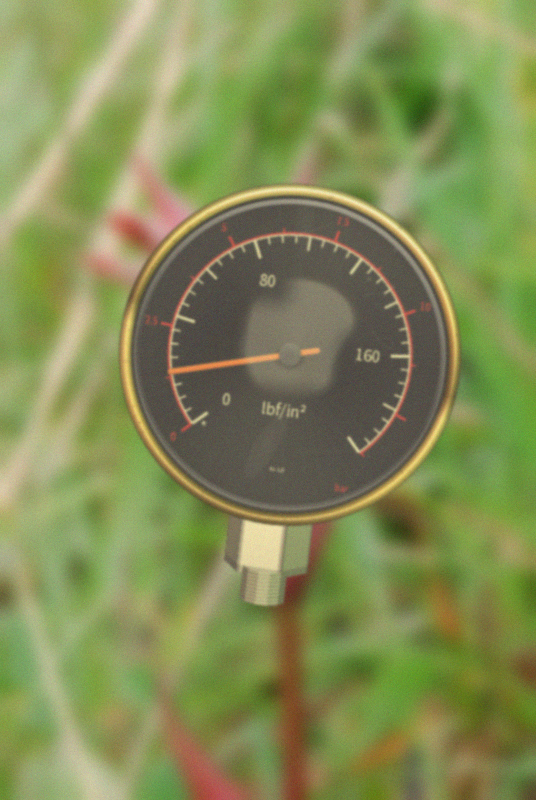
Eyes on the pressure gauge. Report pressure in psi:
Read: 20 psi
